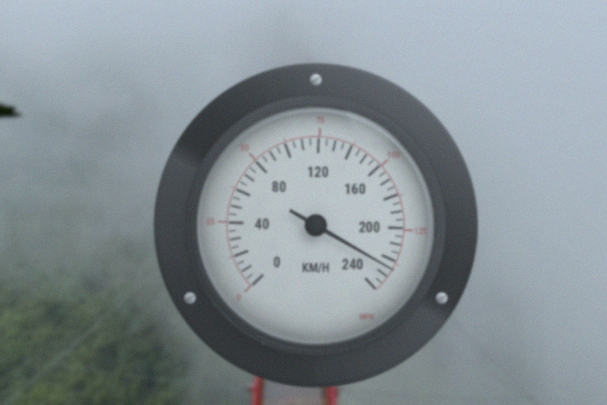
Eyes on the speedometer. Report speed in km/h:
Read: 225 km/h
